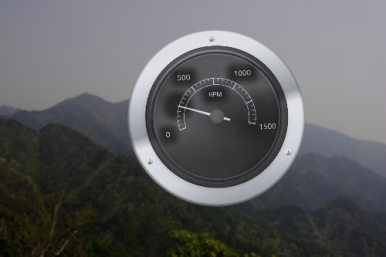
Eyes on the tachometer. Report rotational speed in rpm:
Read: 250 rpm
